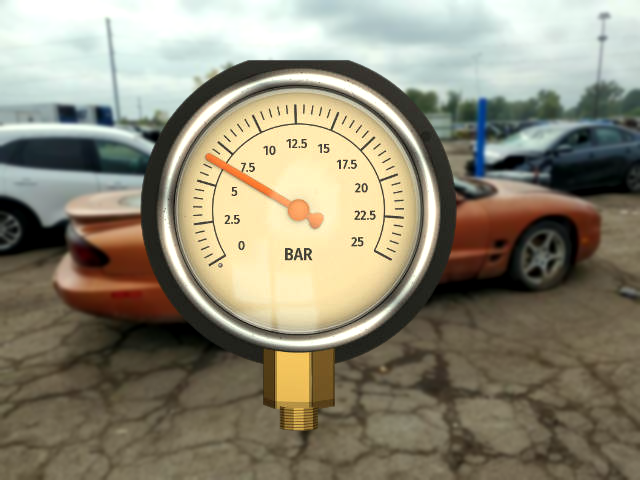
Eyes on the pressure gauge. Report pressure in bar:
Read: 6.5 bar
